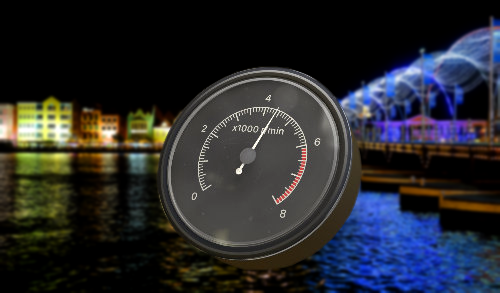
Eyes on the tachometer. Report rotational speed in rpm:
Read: 4500 rpm
